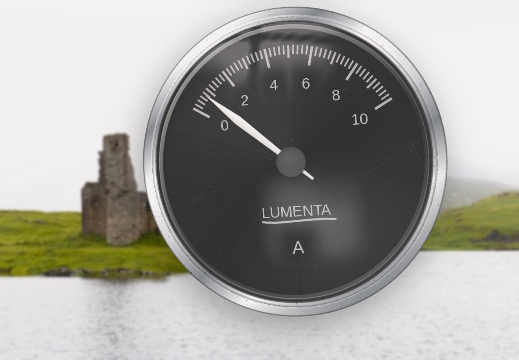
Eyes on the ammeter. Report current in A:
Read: 0.8 A
